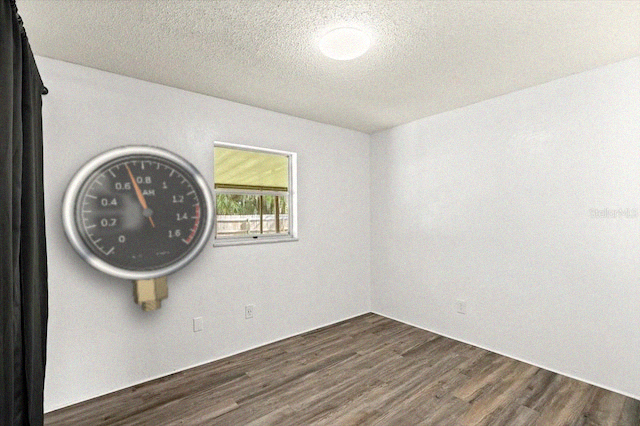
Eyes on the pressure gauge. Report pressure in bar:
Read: 0.7 bar
